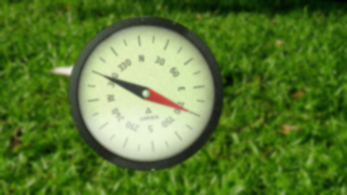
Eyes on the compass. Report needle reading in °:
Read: 120 °
